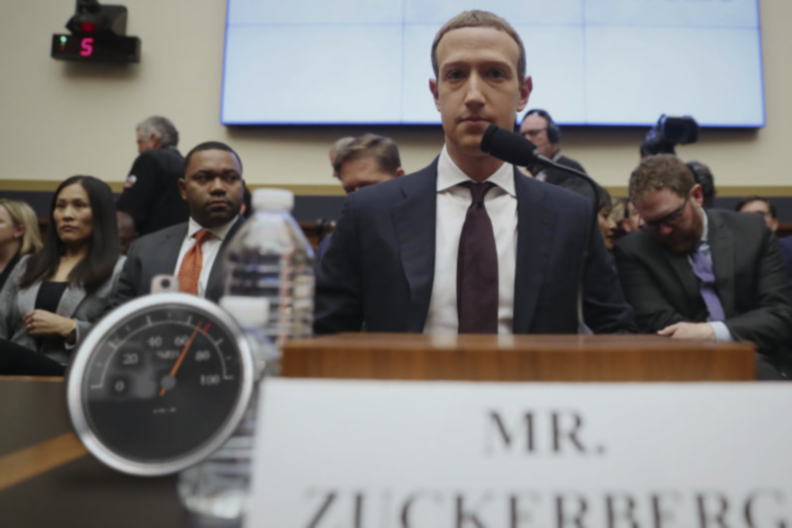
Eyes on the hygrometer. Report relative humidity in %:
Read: 65 %
